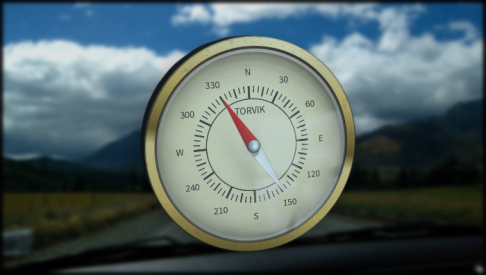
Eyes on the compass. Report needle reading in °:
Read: 330 °
